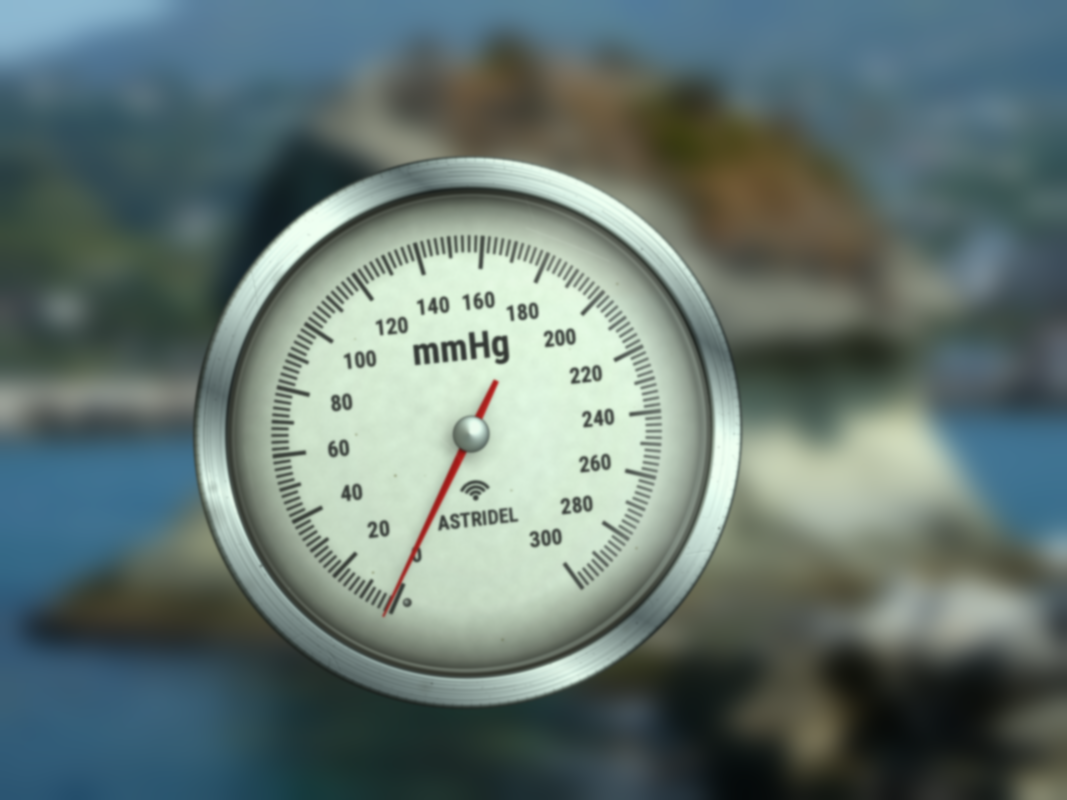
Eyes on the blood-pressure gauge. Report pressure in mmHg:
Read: 2 mmHg
